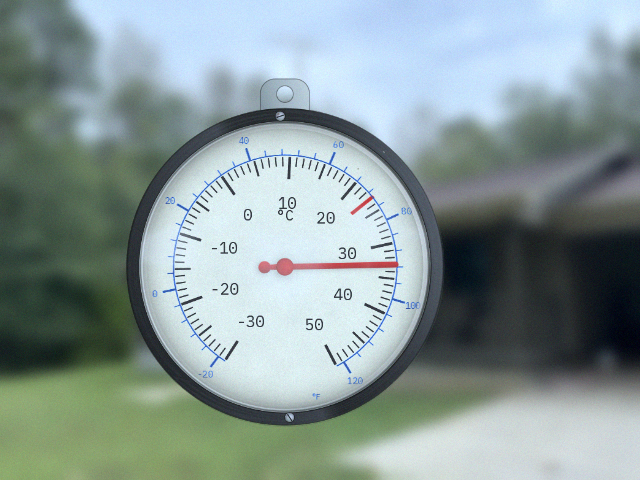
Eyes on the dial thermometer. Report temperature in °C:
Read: 33 °C
